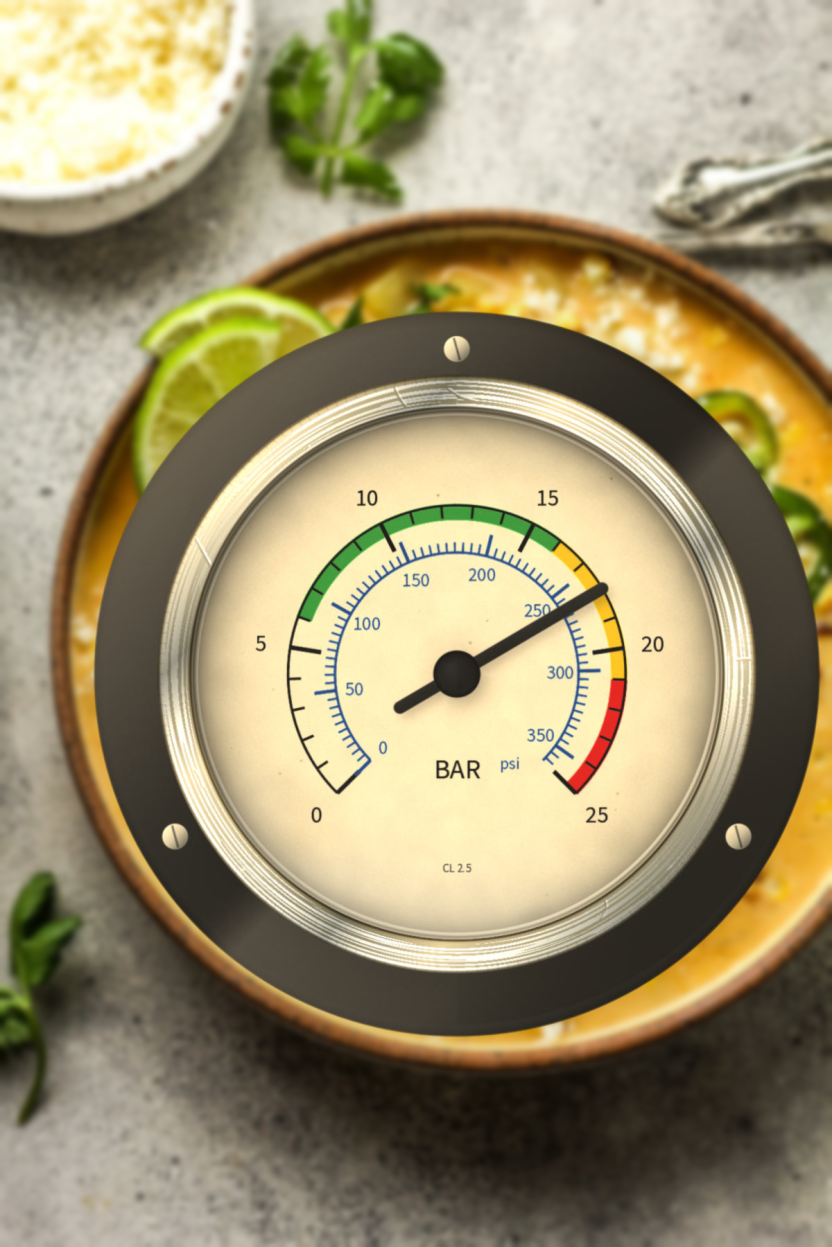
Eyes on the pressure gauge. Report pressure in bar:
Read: 18 bar
